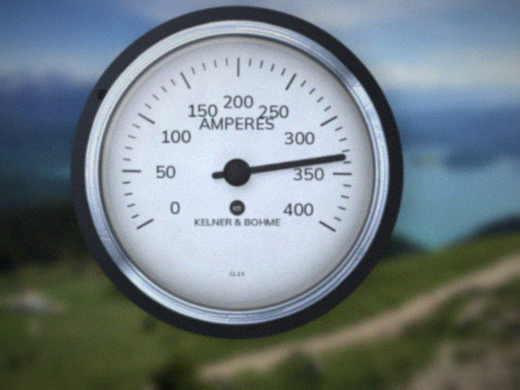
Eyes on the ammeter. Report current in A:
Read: 335 A
